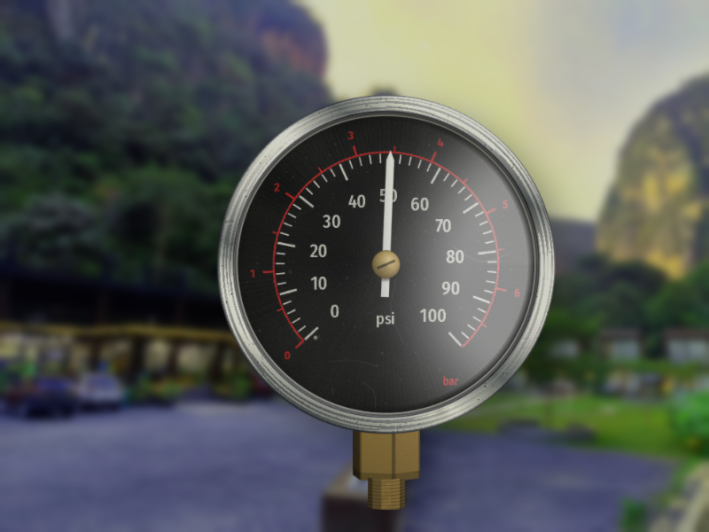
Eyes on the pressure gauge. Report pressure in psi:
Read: 50 psi
